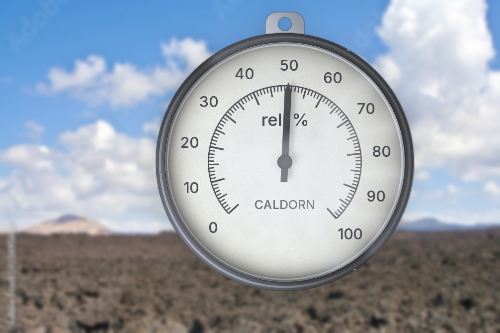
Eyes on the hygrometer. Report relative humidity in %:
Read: 50 %
